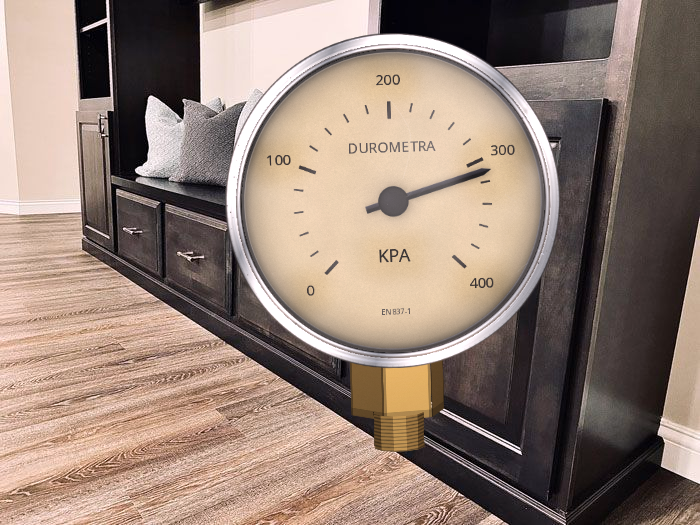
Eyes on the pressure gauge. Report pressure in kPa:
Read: 310 kPa
